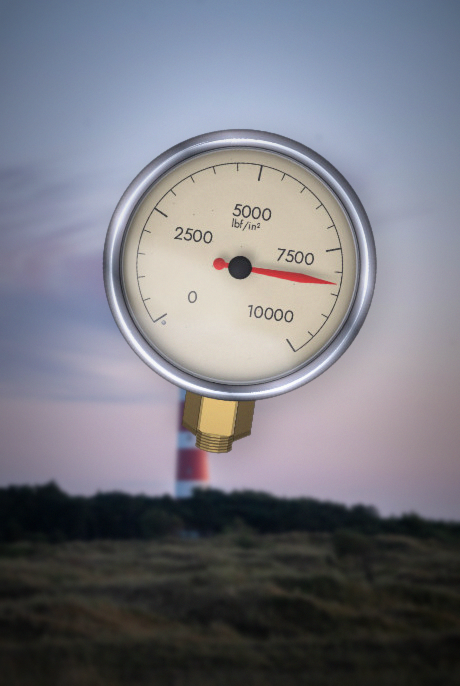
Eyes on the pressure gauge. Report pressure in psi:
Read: 8250 psi
